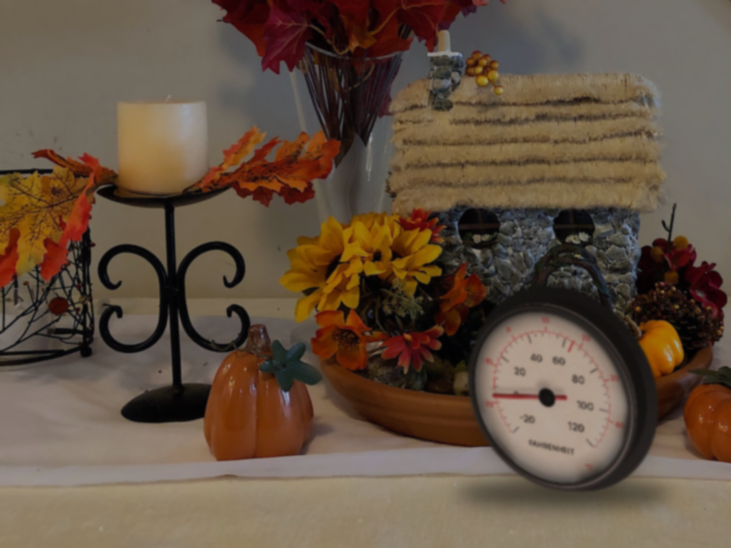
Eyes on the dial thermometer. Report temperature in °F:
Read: 0 °F
